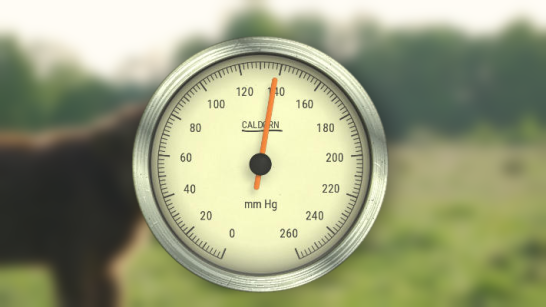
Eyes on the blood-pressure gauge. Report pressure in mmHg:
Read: 138 mmHg
